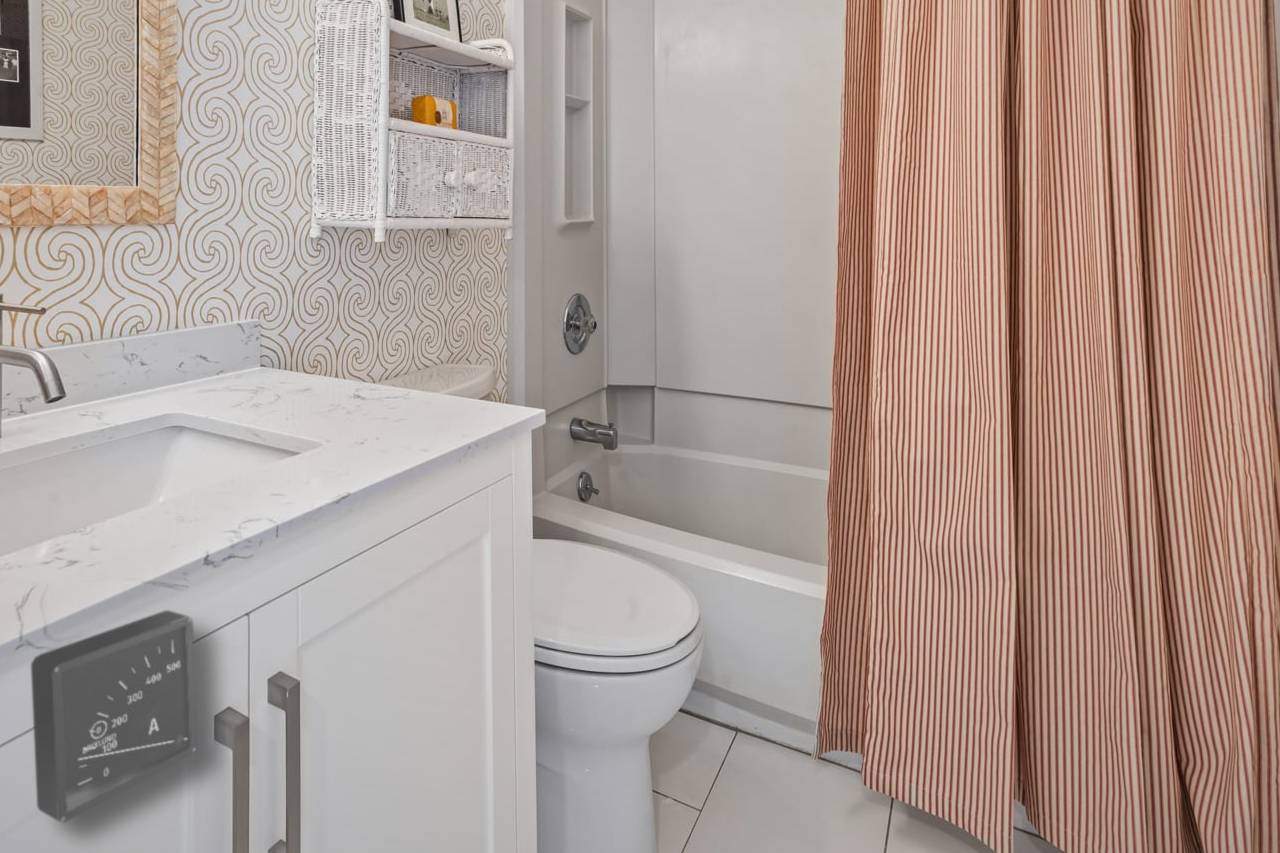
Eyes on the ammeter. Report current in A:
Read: 75 A
